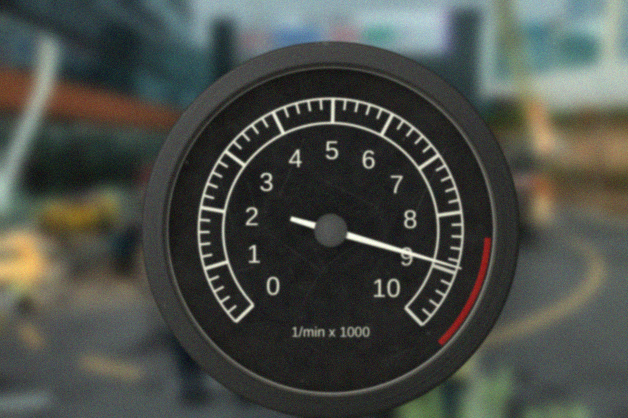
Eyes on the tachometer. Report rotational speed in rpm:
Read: 8900 rpm
